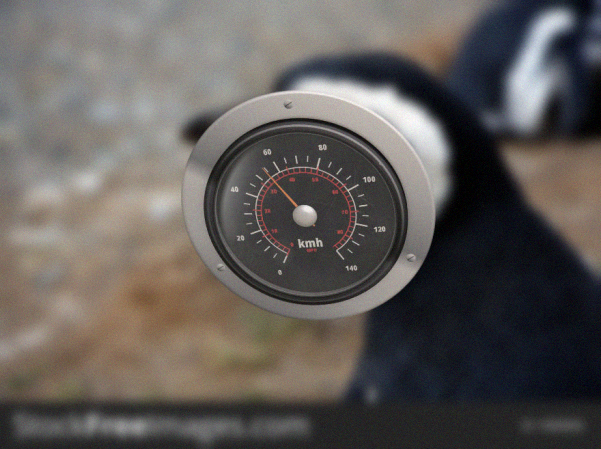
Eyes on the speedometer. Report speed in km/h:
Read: 55 km/h
